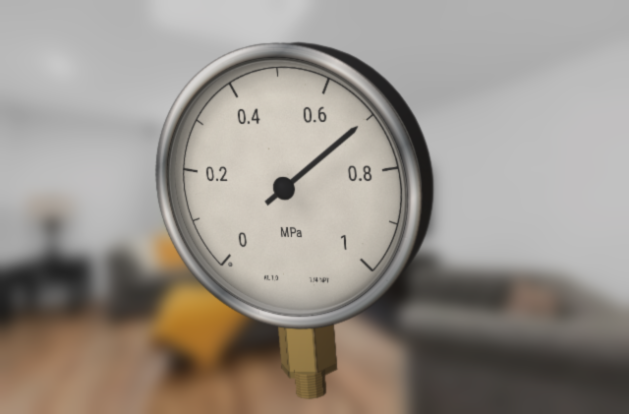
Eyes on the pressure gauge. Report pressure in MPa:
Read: 0.7 MPa
